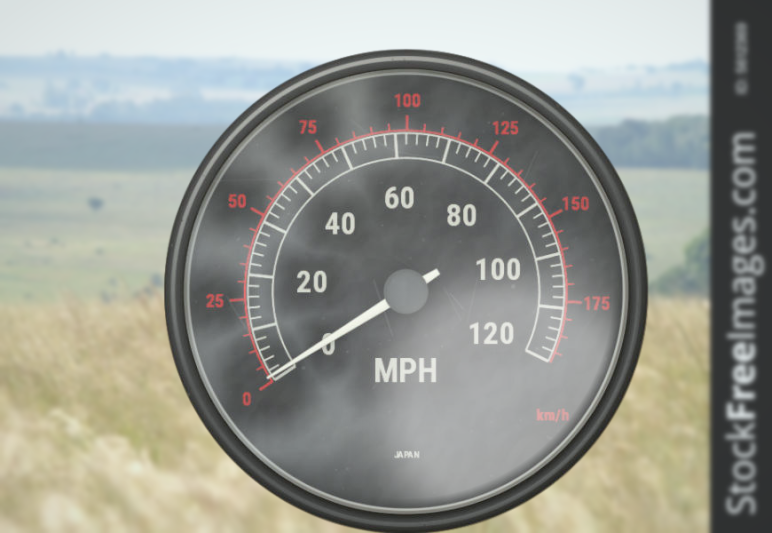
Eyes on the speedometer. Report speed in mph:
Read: 1 mph
